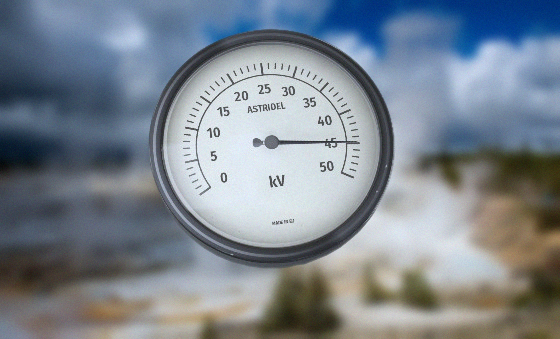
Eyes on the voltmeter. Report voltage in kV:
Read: 45 kV
